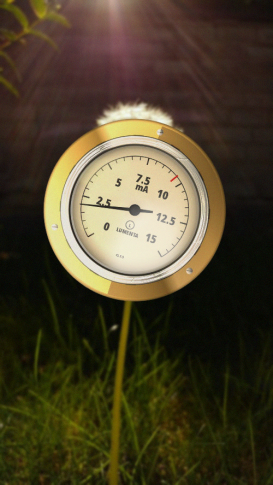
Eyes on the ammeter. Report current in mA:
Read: 2 mA
